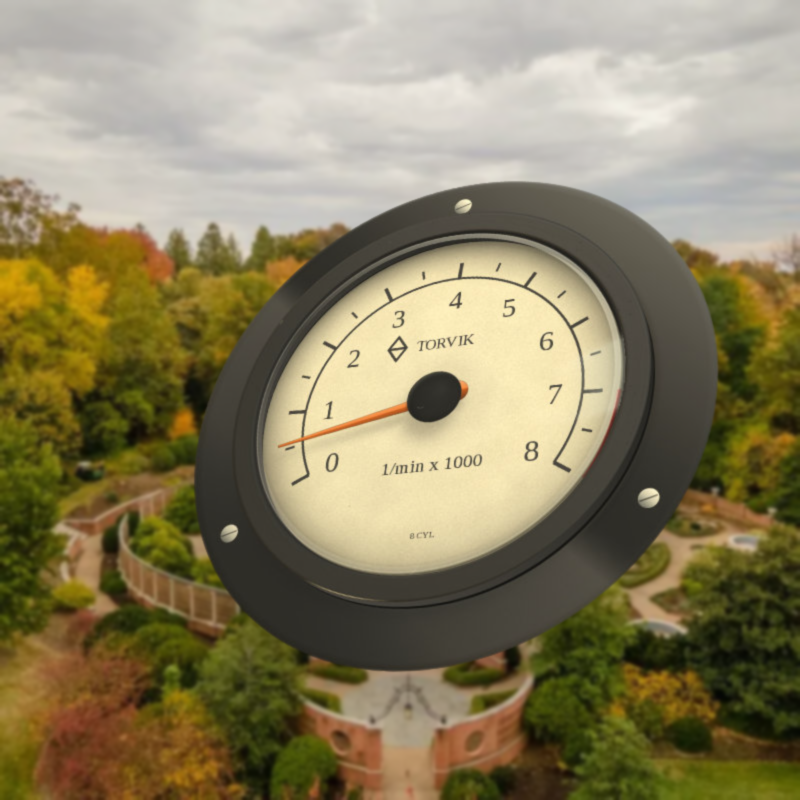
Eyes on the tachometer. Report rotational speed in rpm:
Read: 500 rpm
